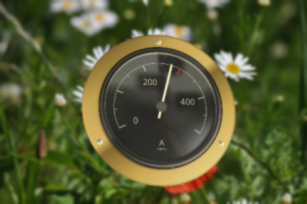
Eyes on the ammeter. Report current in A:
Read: 275 A
